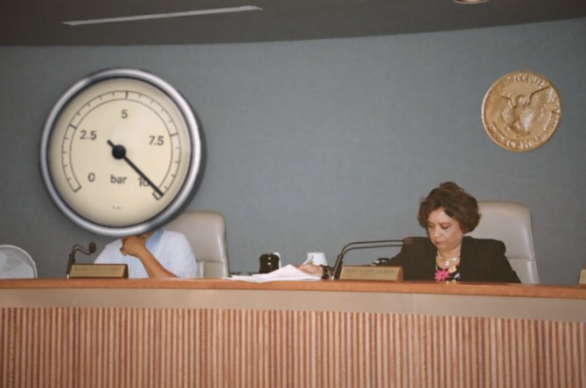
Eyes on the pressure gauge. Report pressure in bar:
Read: 9.75 bar
